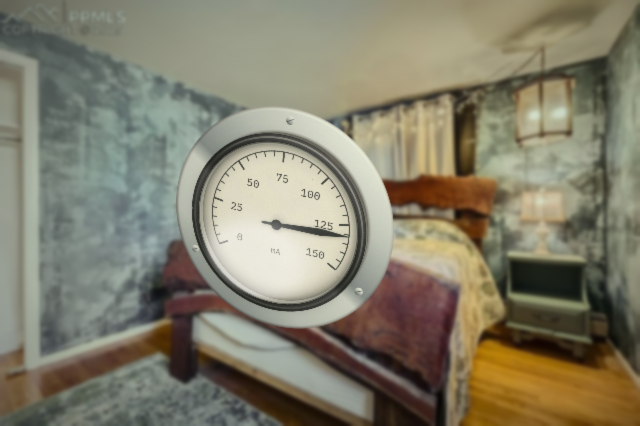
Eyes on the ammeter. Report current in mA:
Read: 130 mA
